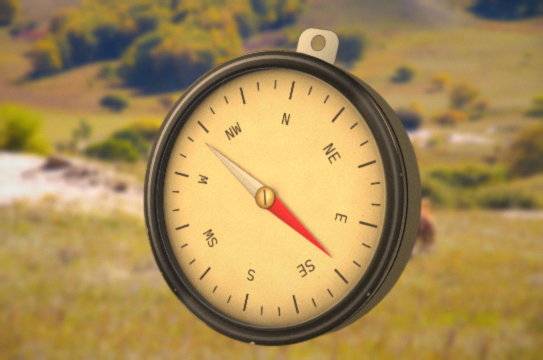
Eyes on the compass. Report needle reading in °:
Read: 115 °
